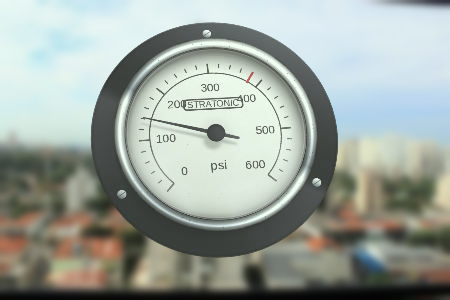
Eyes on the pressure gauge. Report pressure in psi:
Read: 140 psi
